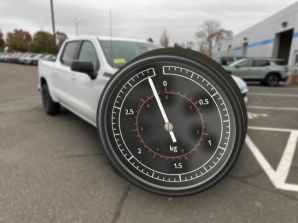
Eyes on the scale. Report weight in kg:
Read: 2.95 kg
